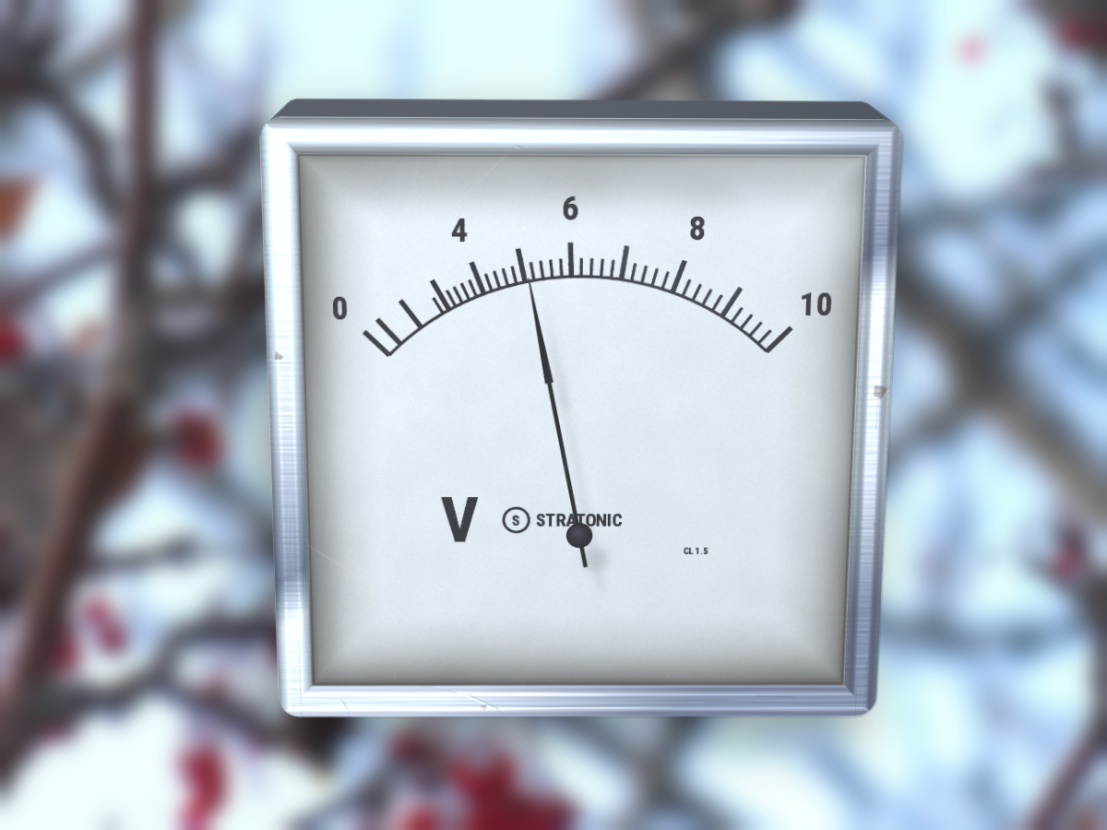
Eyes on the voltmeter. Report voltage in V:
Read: 5.1 V
